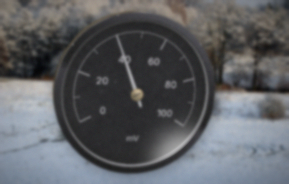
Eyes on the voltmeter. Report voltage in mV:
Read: 40 mV
